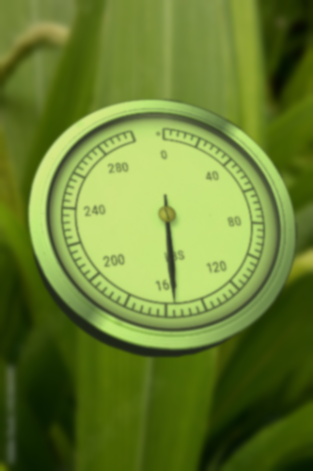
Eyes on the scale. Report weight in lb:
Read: 156 lb
